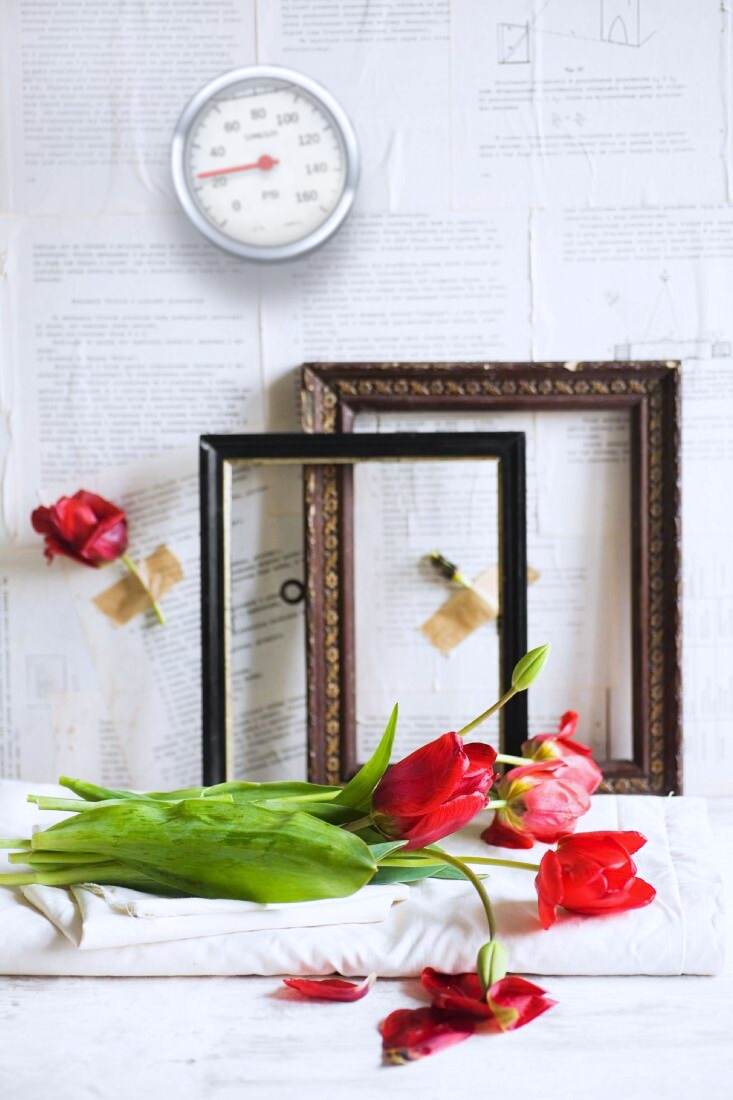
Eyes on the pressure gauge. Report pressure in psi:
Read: 25 psi
